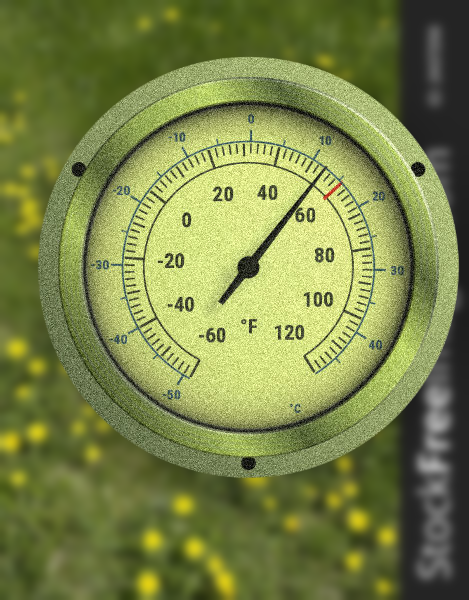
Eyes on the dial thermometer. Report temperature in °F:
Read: 54 °F
